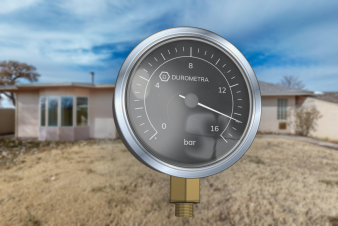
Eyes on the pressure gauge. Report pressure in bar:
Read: 14.5 bar
